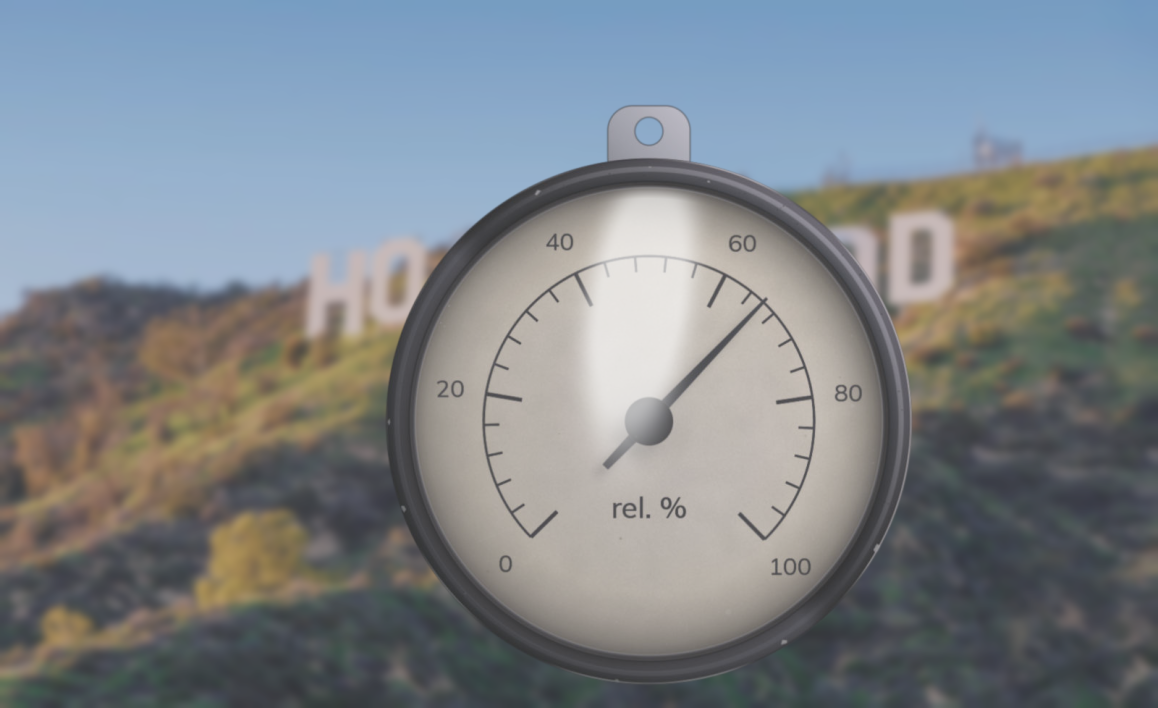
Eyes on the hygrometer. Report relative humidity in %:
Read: 66 %
